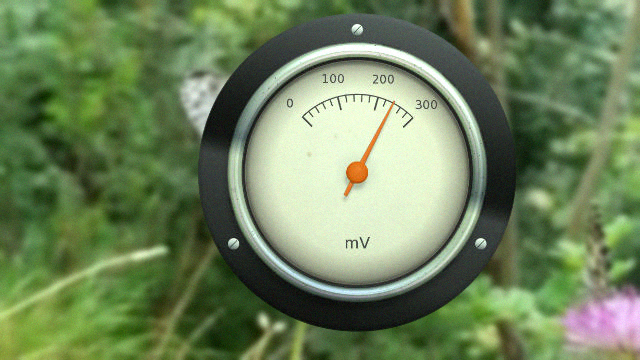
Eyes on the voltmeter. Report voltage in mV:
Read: 240 mV
